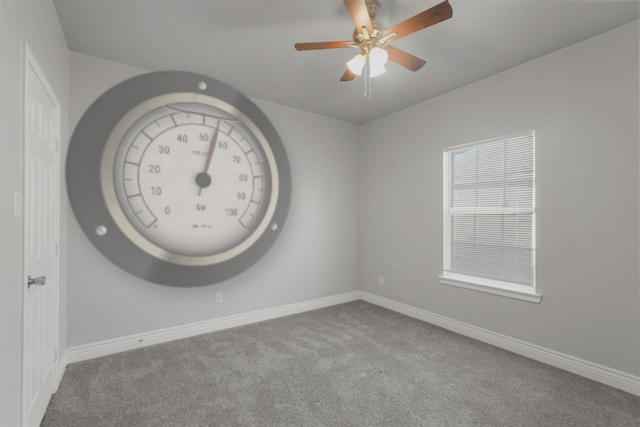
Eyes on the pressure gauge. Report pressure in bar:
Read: 55 bar
